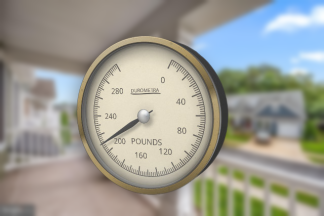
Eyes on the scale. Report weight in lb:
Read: 210 lb
